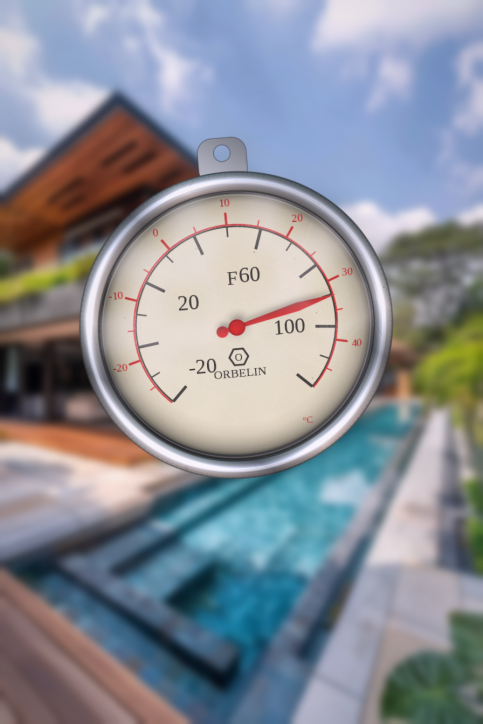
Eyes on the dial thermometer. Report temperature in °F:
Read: 90 °F
